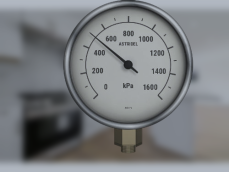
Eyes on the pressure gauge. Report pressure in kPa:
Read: 500 kPa
